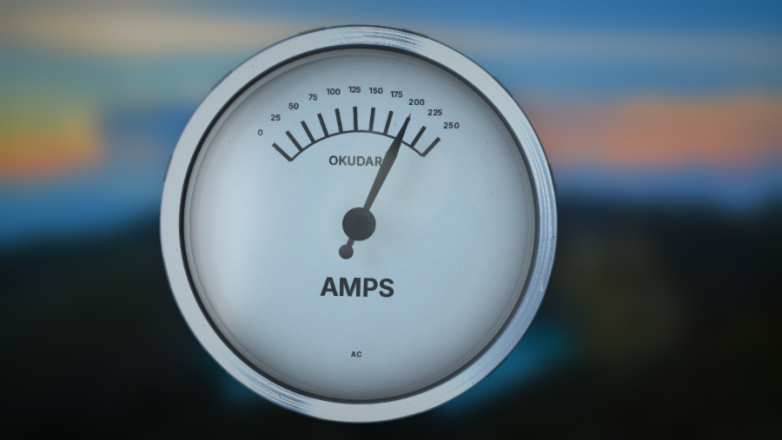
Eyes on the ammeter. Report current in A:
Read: 200 A
